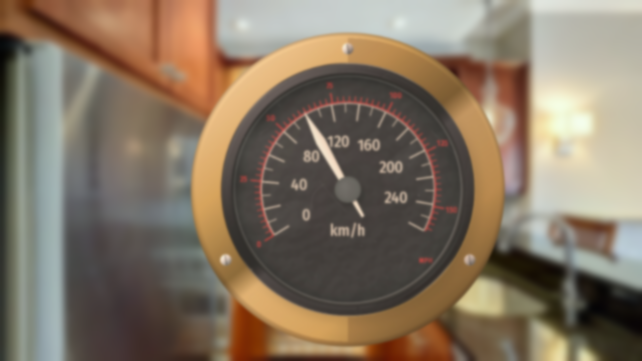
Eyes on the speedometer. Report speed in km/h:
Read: 100 km/h
